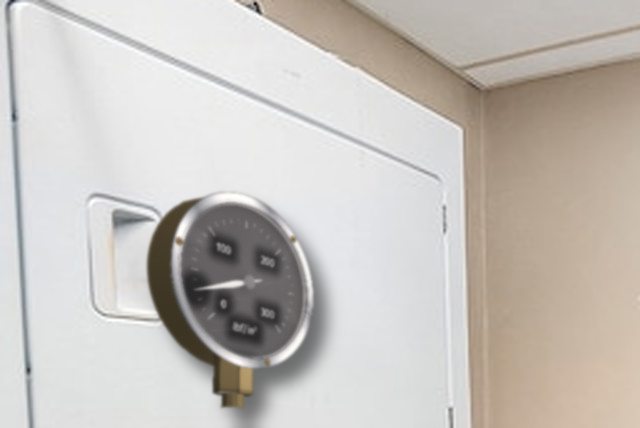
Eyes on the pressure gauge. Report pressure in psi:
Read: 30 psi
